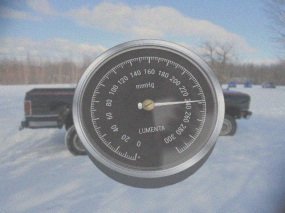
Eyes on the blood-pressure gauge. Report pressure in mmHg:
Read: 240 mmHg
